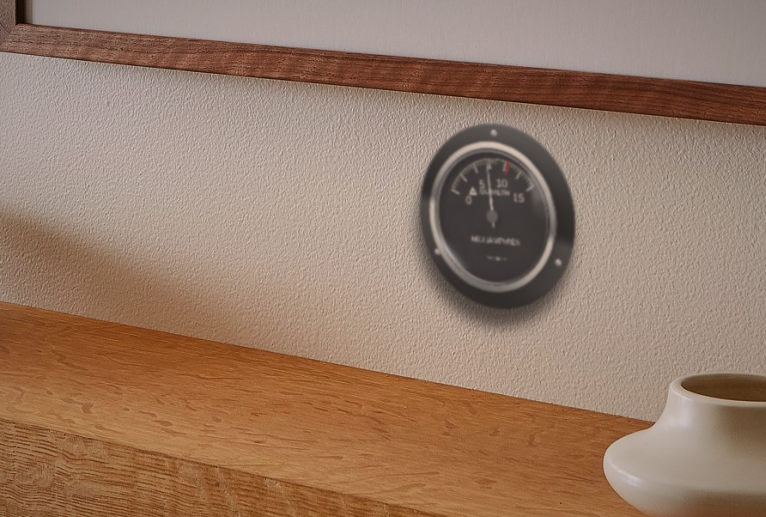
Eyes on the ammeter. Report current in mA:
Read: 7.5 mA
